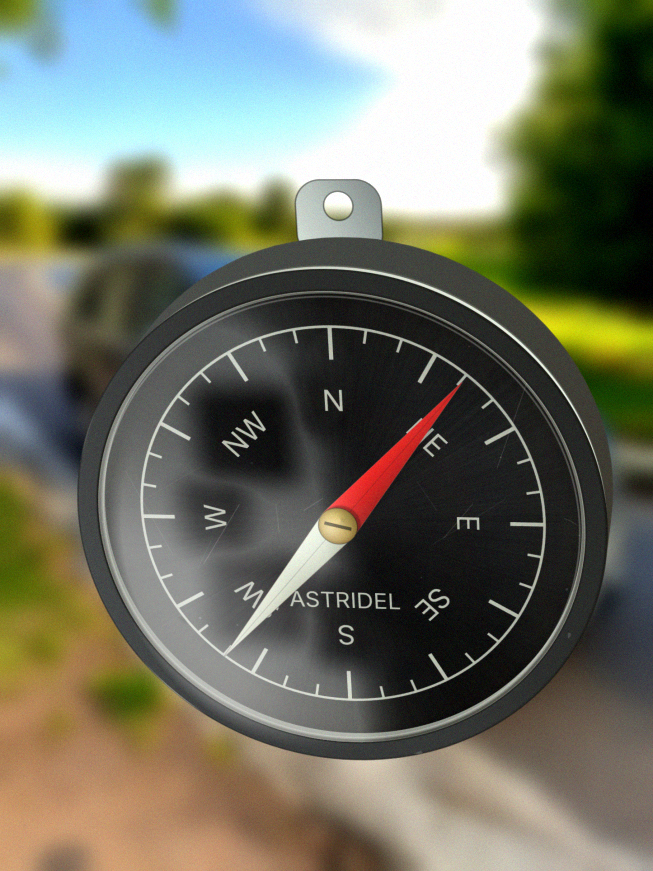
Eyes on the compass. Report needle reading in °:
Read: 40 °
